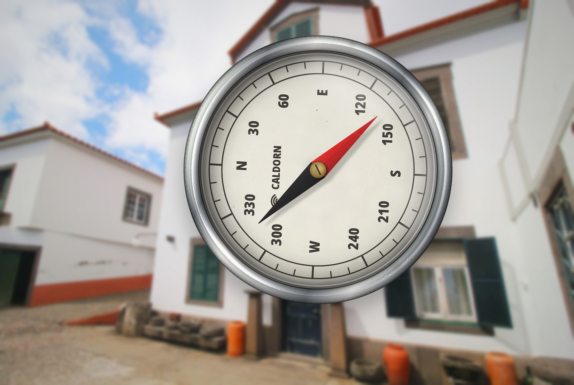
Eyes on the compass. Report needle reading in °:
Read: 135 °
